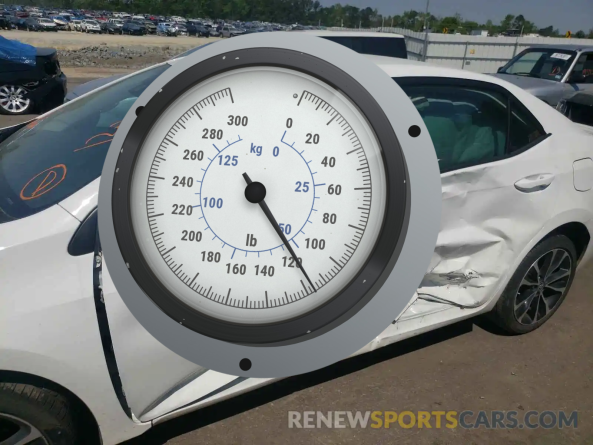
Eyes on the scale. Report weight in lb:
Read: 116 lb
